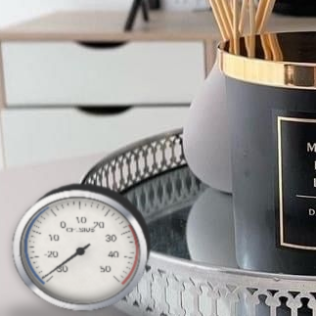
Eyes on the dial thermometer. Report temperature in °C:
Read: -28 °C
